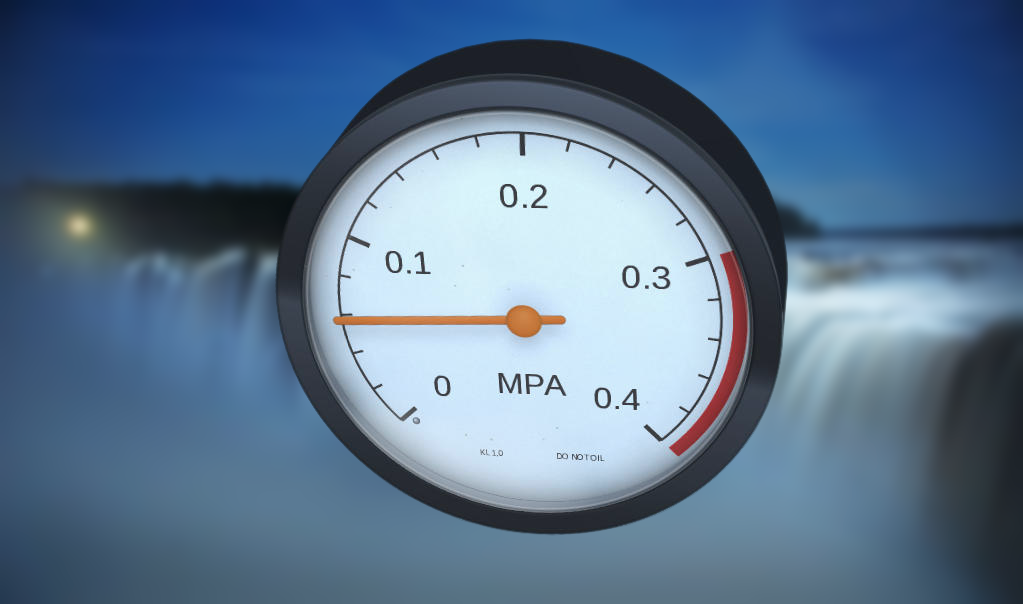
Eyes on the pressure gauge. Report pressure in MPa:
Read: 0.06 MPa
